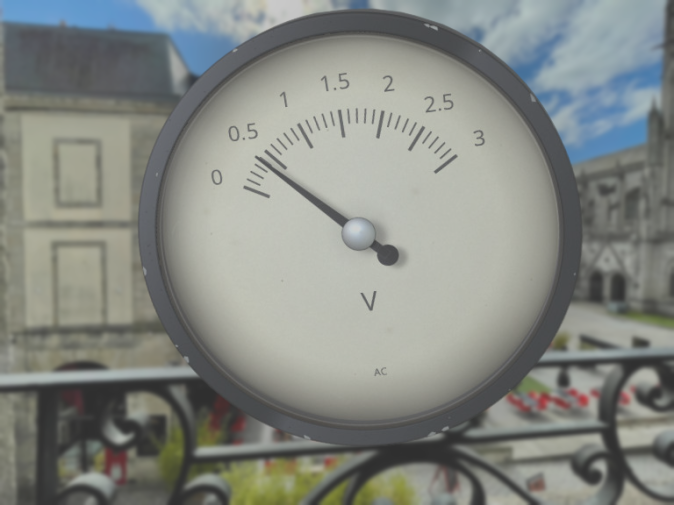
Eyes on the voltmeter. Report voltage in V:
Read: 0.4 V
